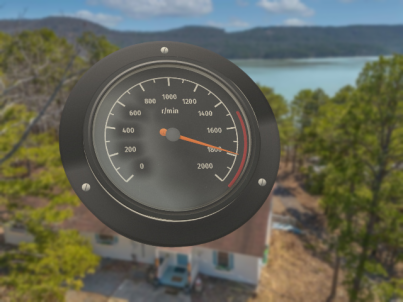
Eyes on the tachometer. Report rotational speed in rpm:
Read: 1800 rpm
